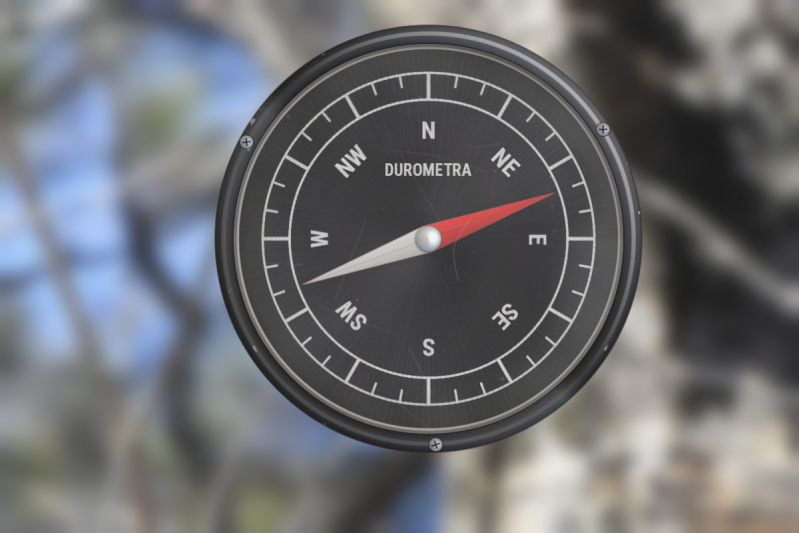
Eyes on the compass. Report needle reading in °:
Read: 70 °
